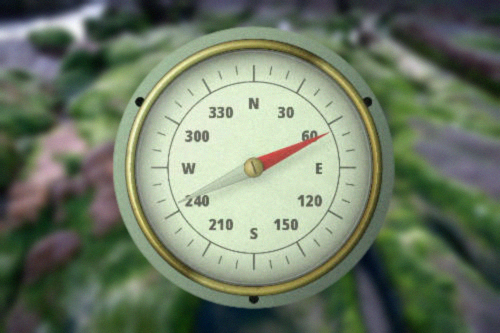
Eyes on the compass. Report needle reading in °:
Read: 65 °
